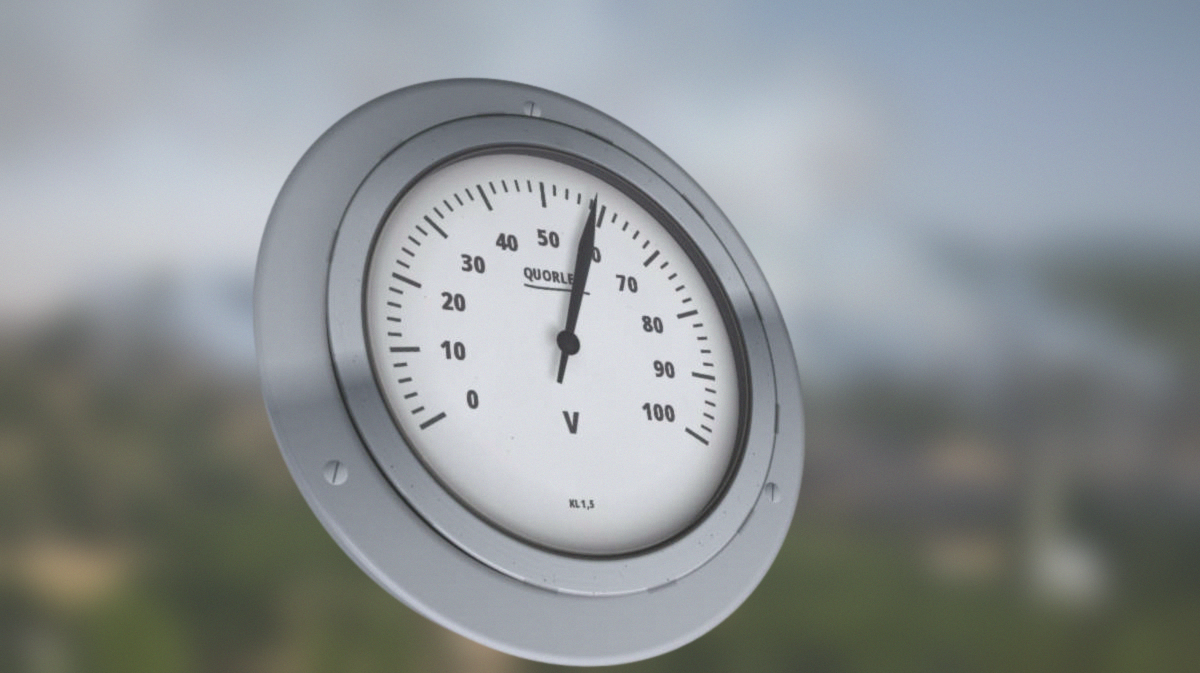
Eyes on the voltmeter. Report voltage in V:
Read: 58 V
